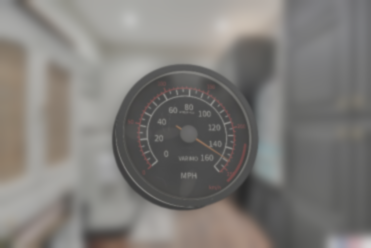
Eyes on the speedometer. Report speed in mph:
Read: 150 mph
